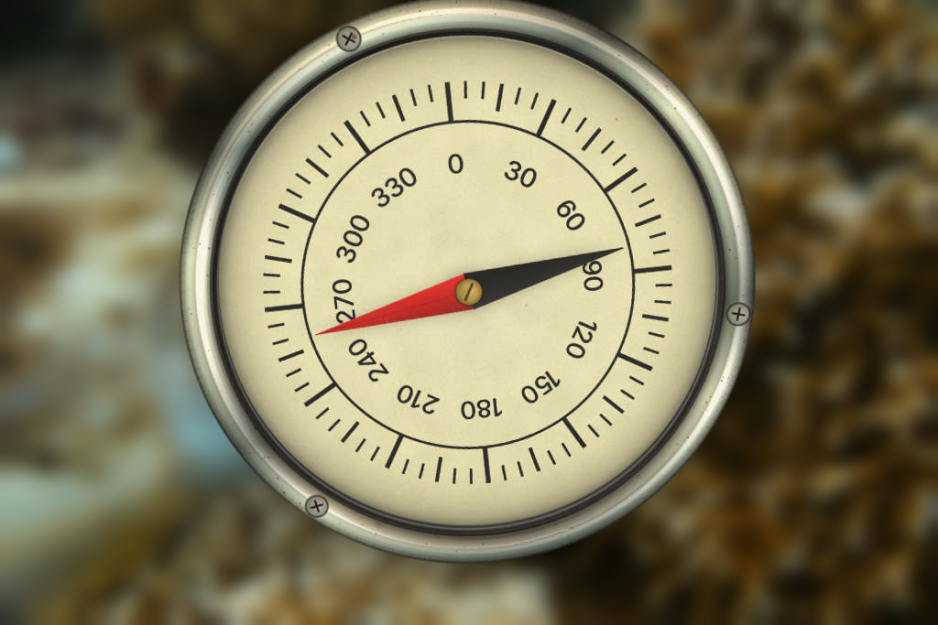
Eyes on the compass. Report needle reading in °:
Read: 260 °
